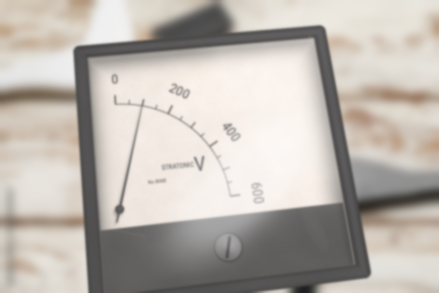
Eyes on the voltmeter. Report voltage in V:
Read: 100 V
